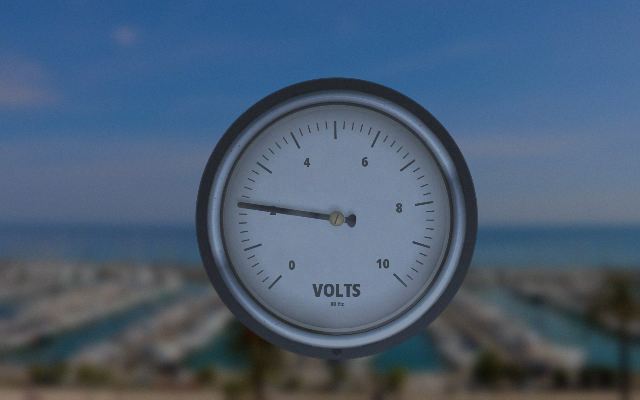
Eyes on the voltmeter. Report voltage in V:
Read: 2 V
